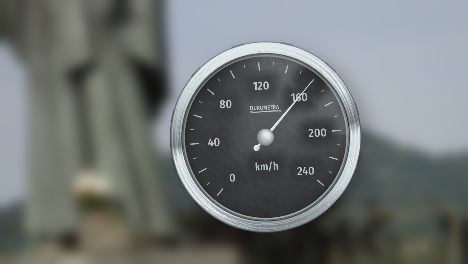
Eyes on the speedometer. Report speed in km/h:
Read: 160 km/h
